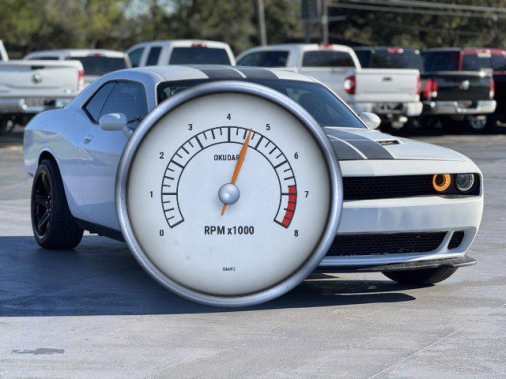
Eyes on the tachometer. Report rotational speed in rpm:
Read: 4625 rpm
